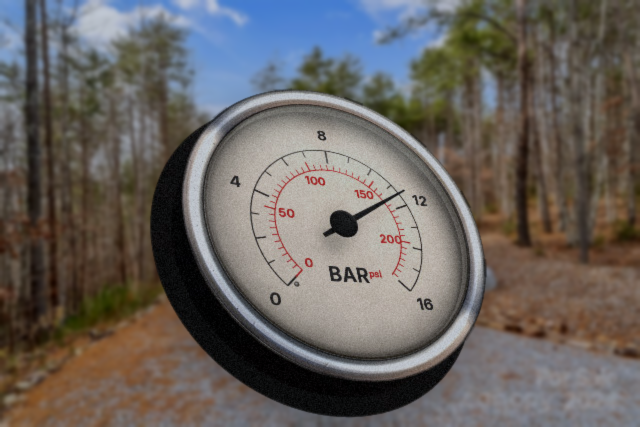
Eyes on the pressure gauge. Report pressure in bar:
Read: 11.5 bar
